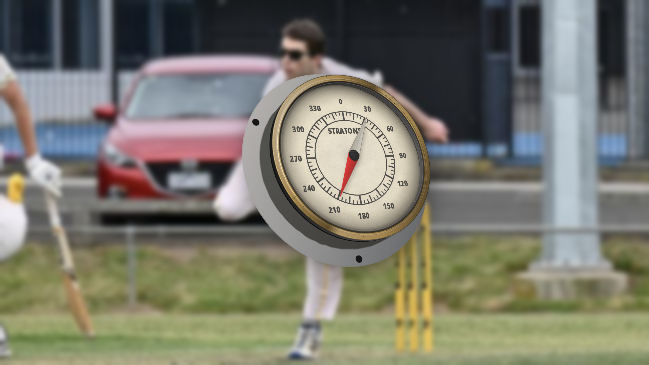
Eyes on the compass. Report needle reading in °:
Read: 210 °
